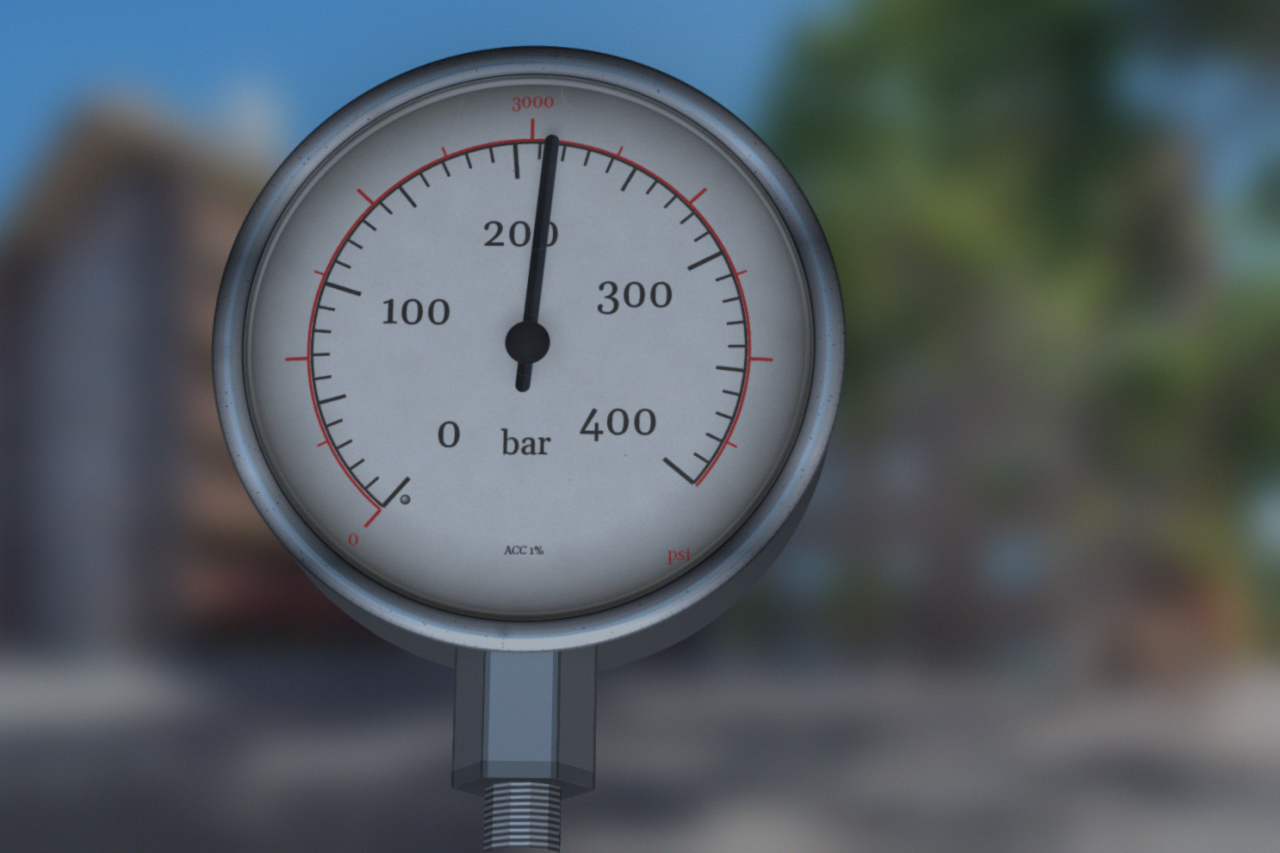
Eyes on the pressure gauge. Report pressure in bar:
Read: 215 bar
